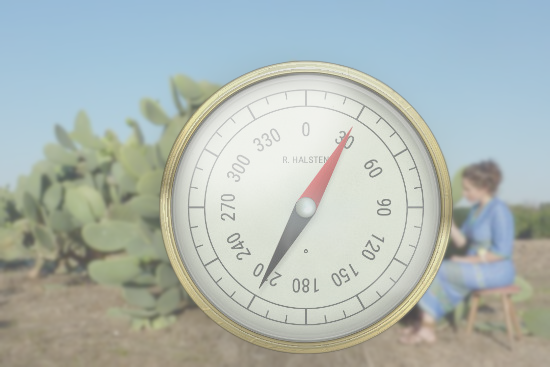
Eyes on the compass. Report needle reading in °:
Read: 30 °
